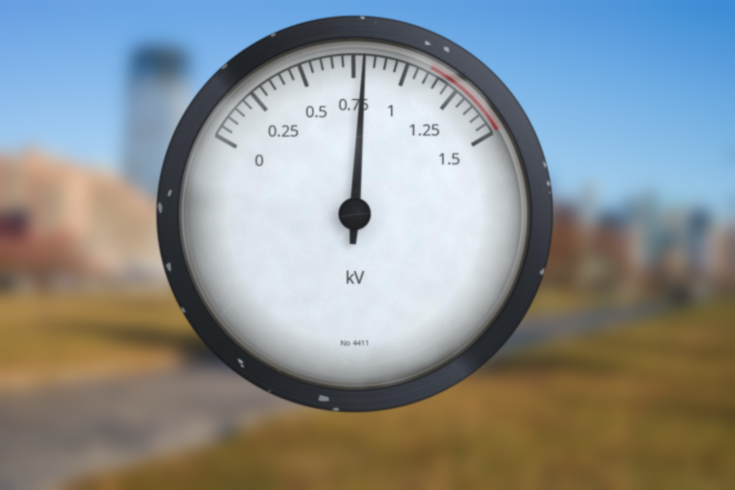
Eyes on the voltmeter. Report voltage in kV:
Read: 0.8 kV
